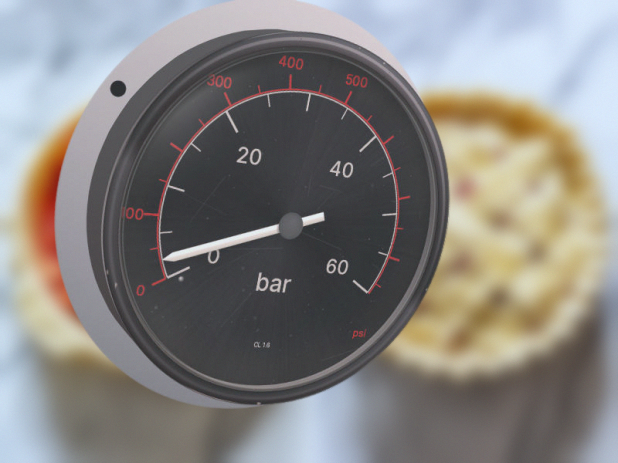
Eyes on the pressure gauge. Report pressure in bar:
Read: 2.5 bar
